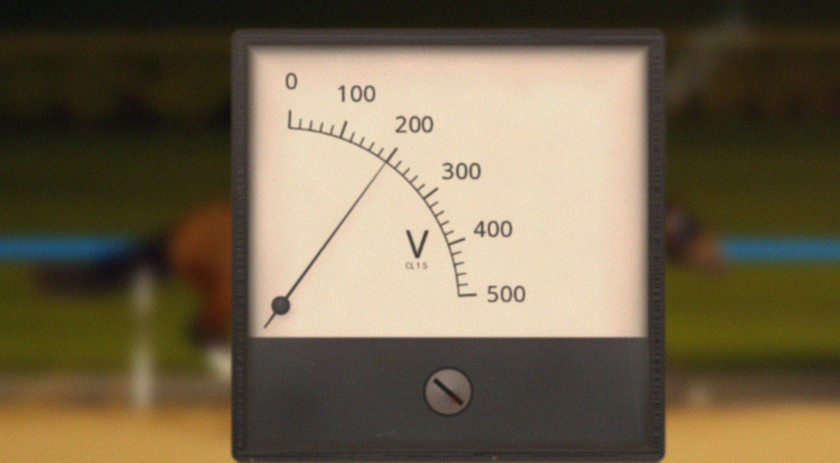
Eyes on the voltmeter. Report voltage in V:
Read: 200 V
